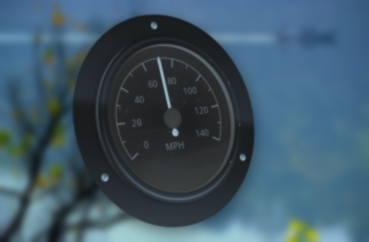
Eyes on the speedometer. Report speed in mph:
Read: 70 mph
